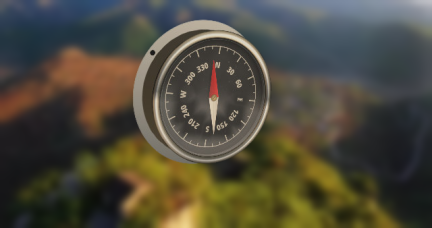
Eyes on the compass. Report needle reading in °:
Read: 350 °
